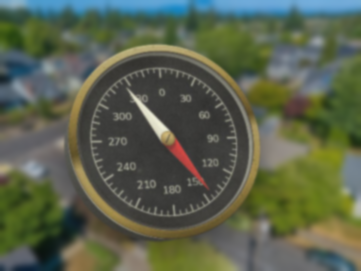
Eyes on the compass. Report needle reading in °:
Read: 145 °
